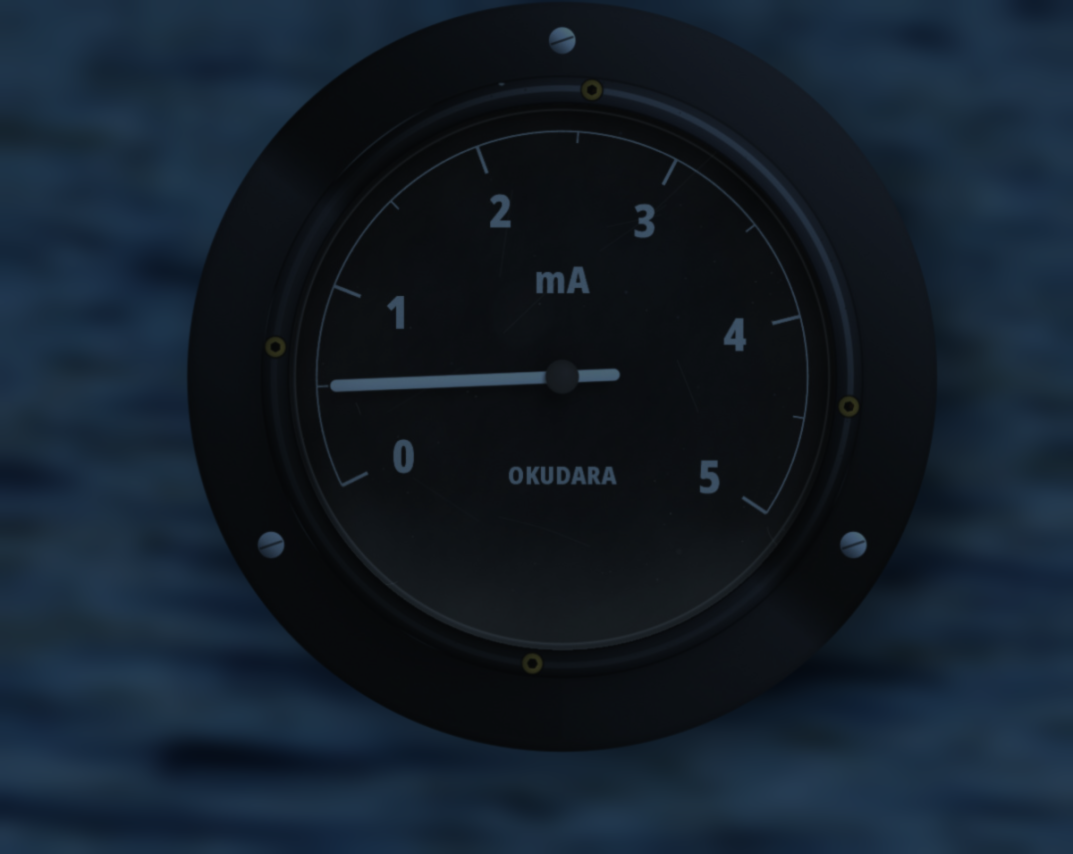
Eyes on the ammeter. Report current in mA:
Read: 0.5 mA
